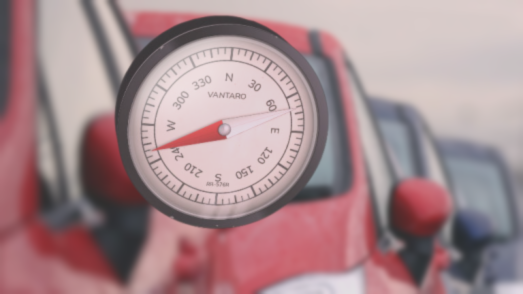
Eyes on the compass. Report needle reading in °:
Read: 250 °
